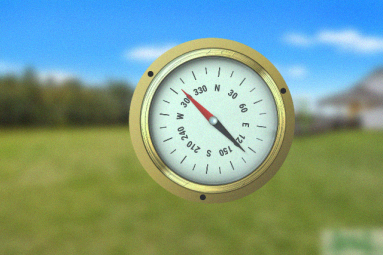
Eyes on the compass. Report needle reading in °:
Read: 307.5 °
